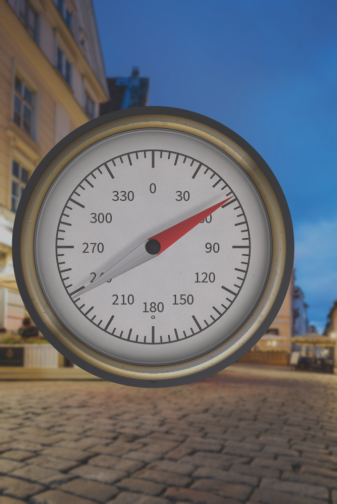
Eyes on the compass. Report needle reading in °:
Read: 57.5 °
